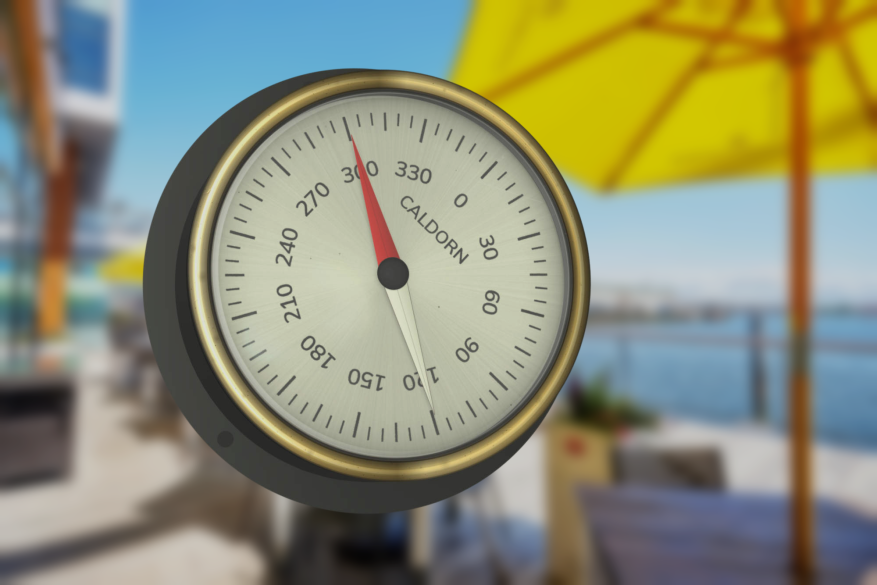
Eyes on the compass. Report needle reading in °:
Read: 300 °
